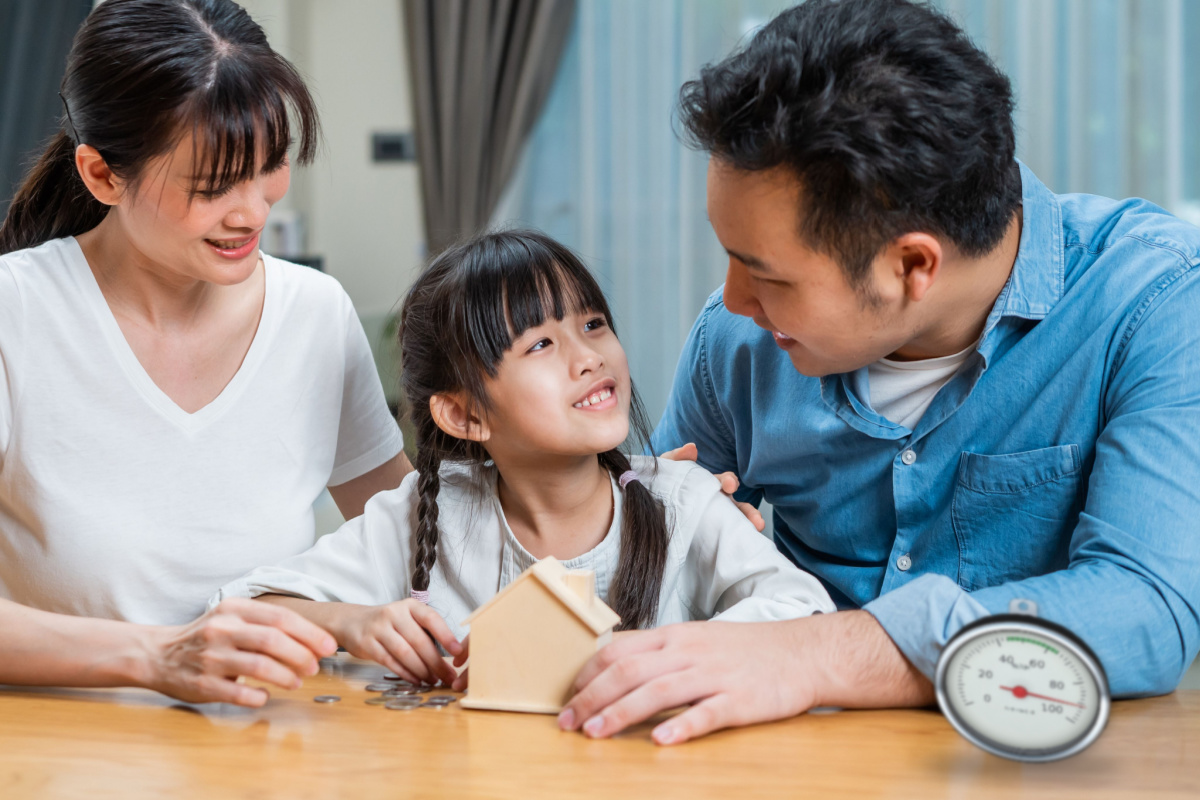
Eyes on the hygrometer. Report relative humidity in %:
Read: 90 %
